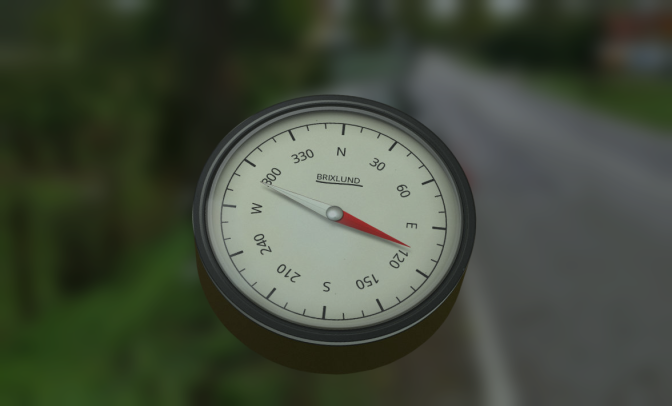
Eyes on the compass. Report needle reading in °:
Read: 110 °
